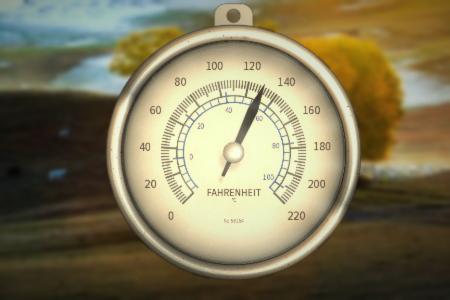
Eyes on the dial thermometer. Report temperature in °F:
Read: 130 °F
